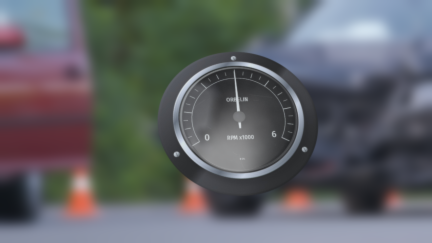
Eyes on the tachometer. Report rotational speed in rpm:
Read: 3000 rpm
